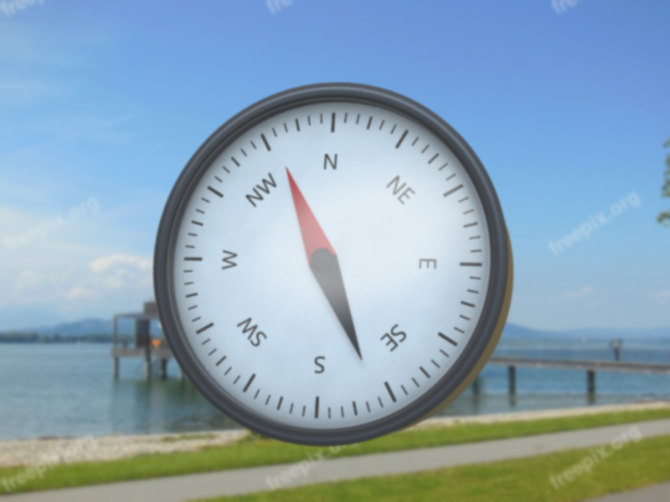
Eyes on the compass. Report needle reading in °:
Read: 335 °
